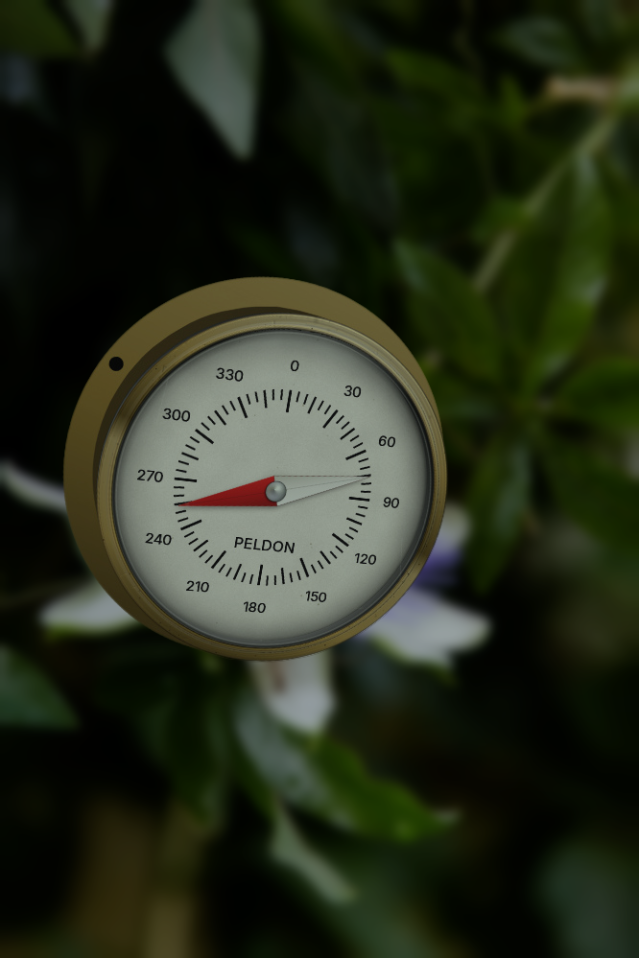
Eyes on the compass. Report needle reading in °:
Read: 255 °
